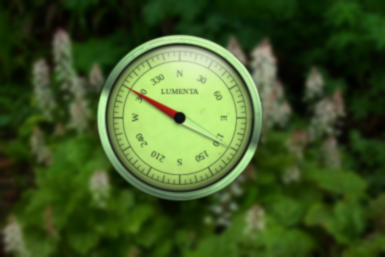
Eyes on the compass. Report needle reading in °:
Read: 300 °
